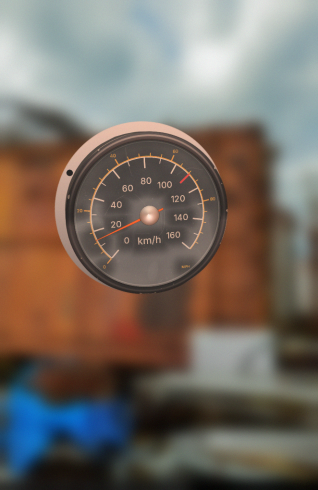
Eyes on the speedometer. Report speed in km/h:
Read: 15 km/h
